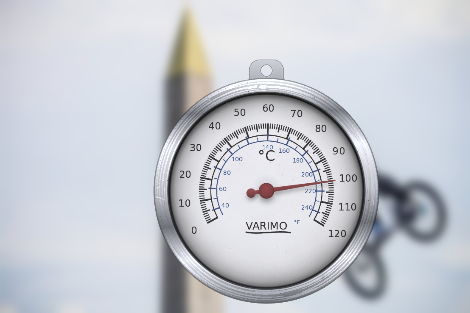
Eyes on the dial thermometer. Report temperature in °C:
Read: 100 °C
